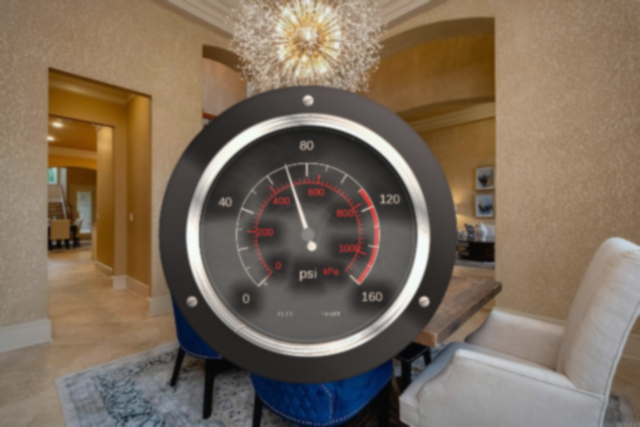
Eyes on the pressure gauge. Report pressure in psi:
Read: 70 psi
